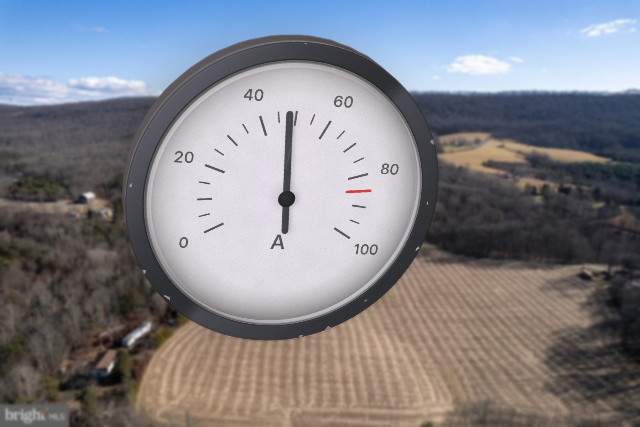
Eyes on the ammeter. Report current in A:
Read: 47.5 A
